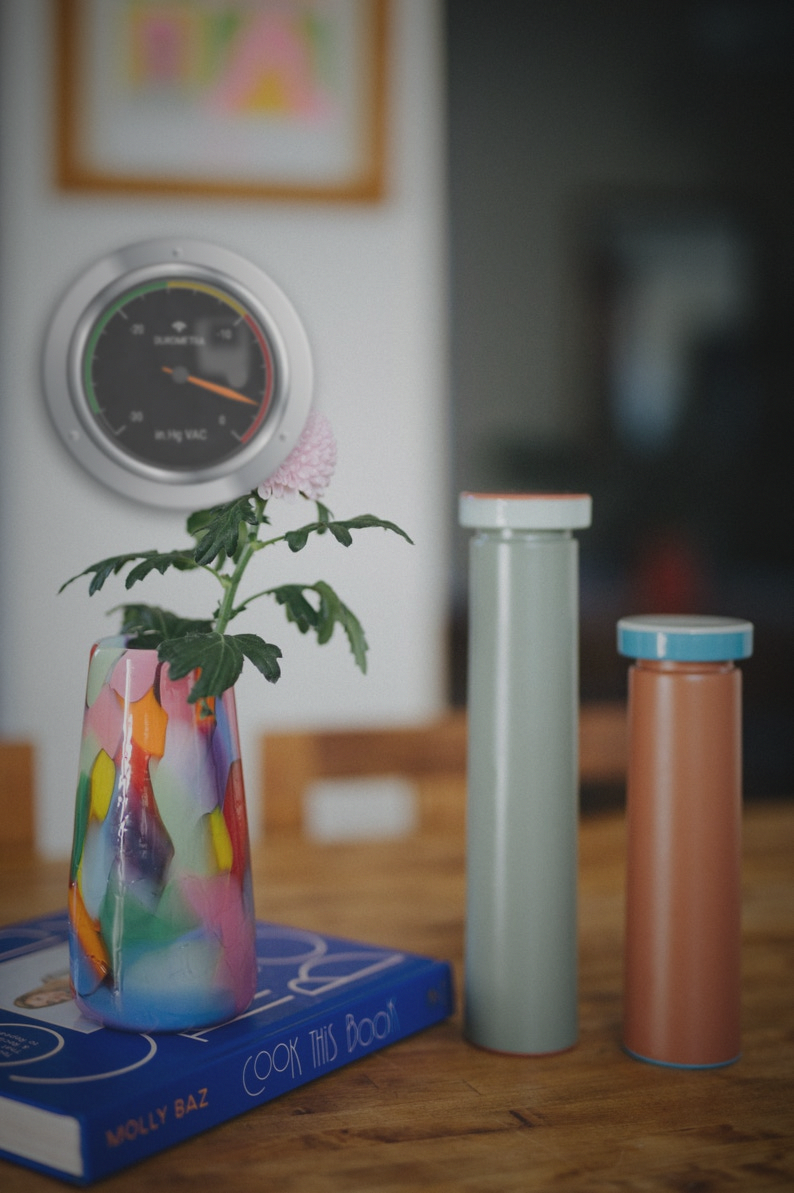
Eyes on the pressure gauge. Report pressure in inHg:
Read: -3 inHg
